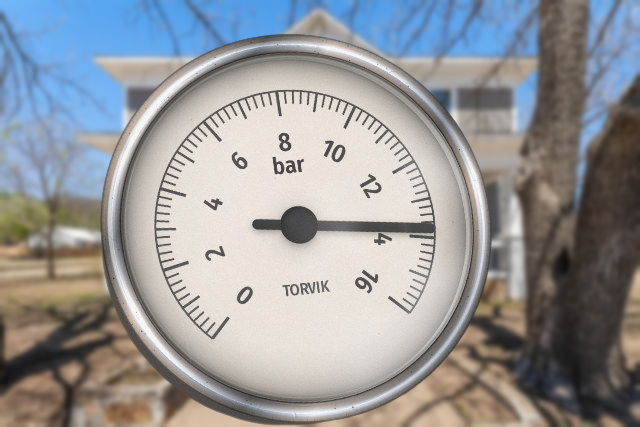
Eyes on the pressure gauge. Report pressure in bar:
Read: 13.8 bar
